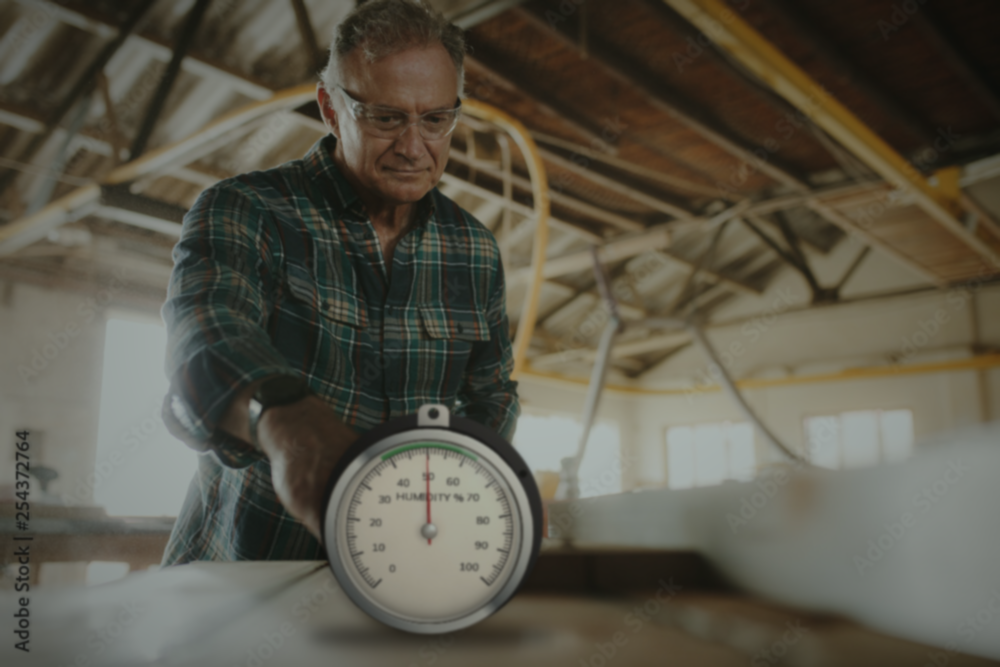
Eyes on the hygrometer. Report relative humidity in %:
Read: 50 %
